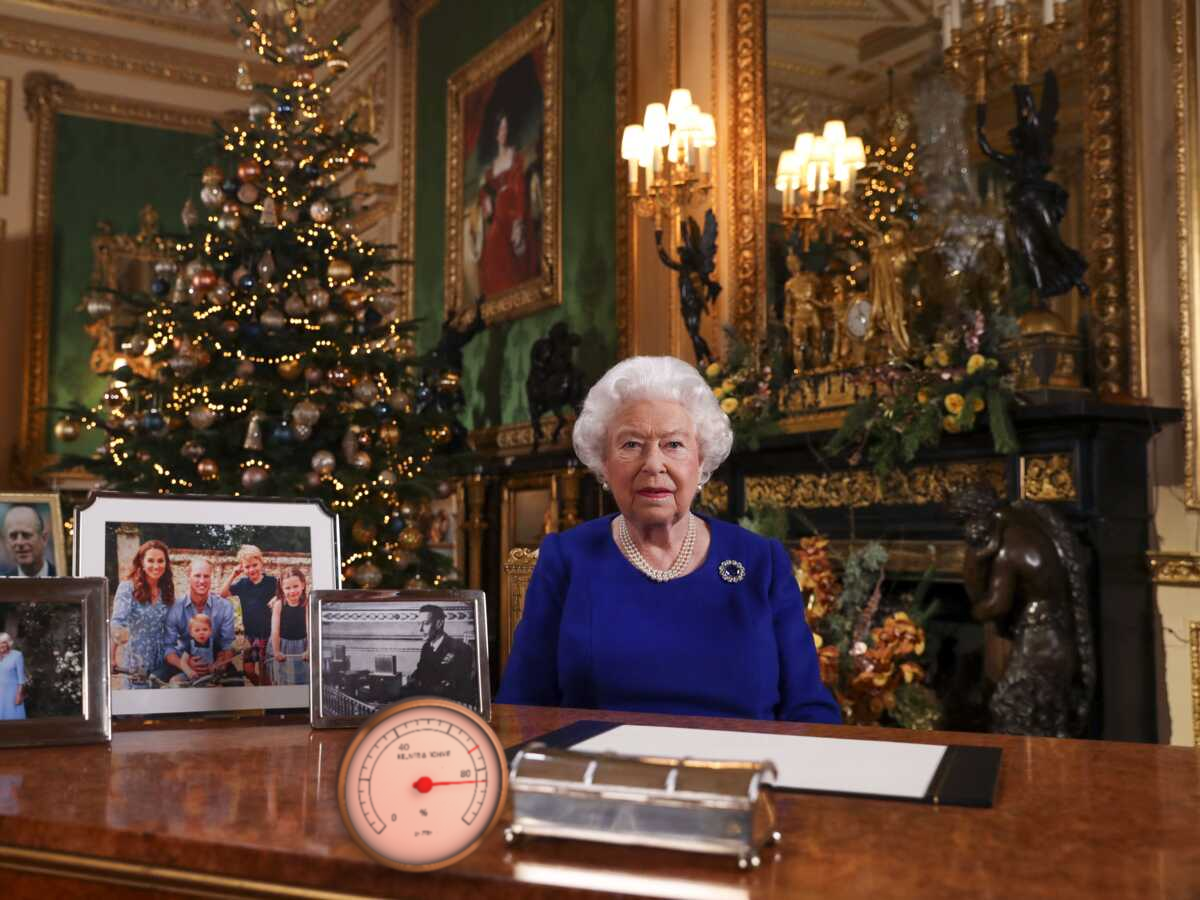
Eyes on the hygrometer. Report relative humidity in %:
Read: 84 %
